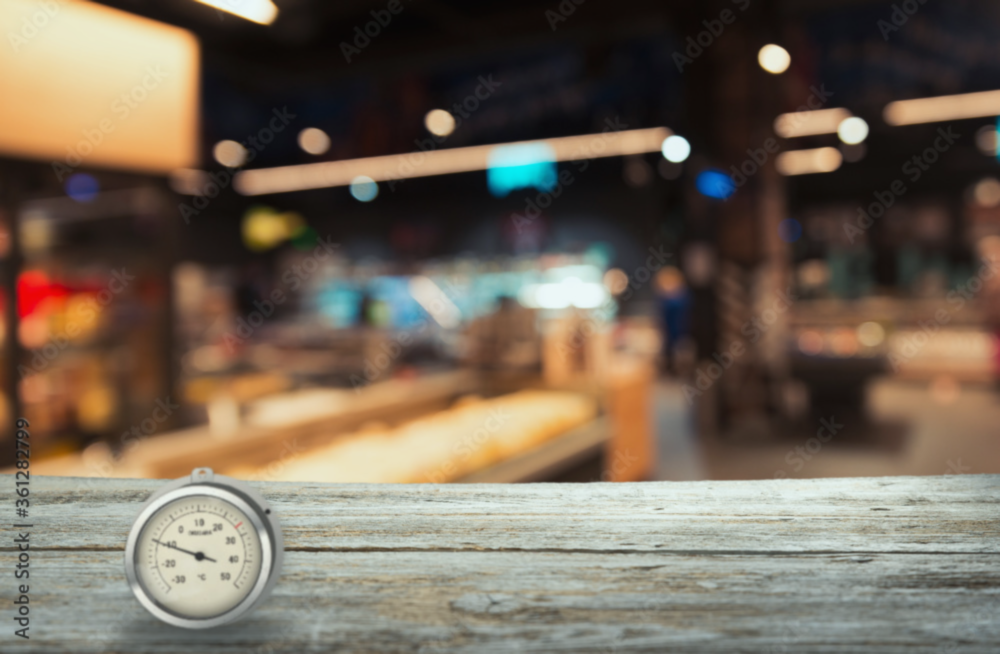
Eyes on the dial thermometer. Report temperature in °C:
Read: -10 °C
